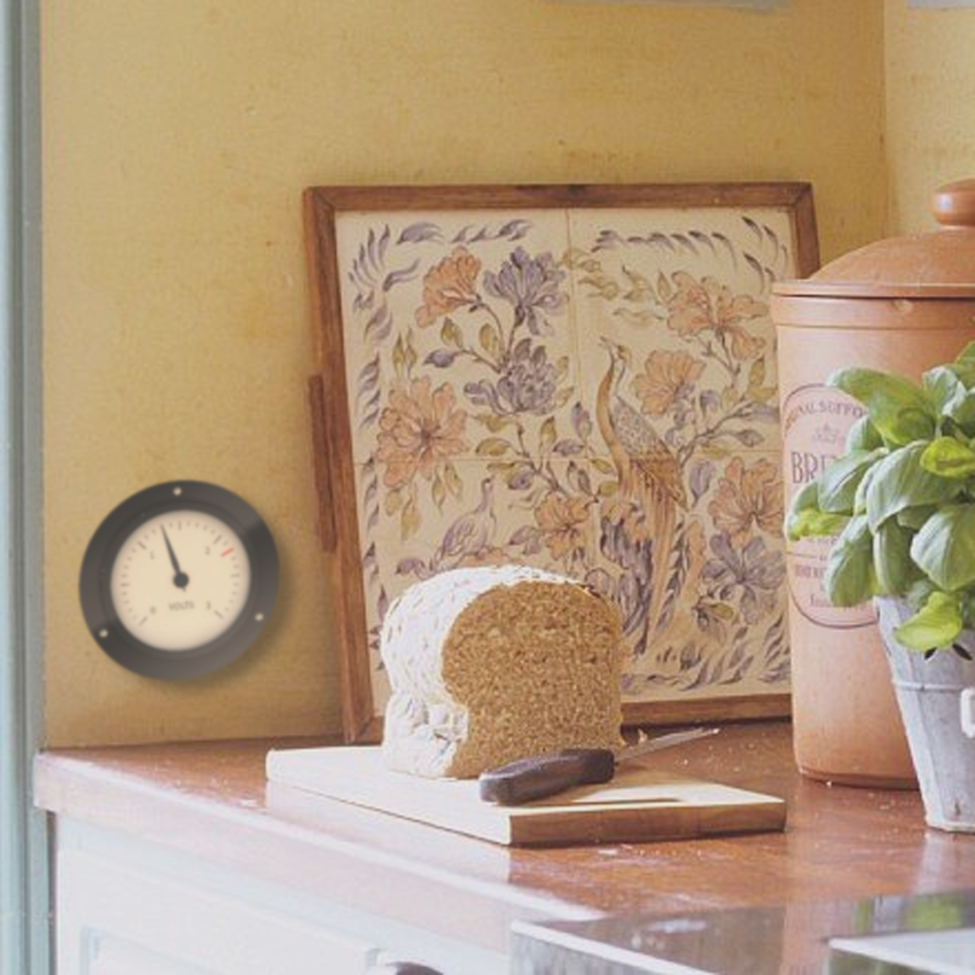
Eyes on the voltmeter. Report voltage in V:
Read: 1.3 V
